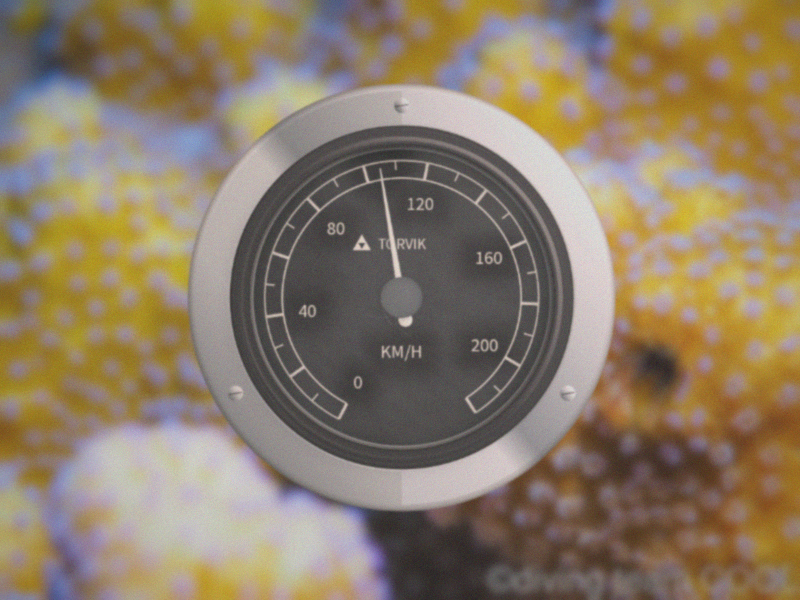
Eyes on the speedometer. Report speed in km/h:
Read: 105 km/h
